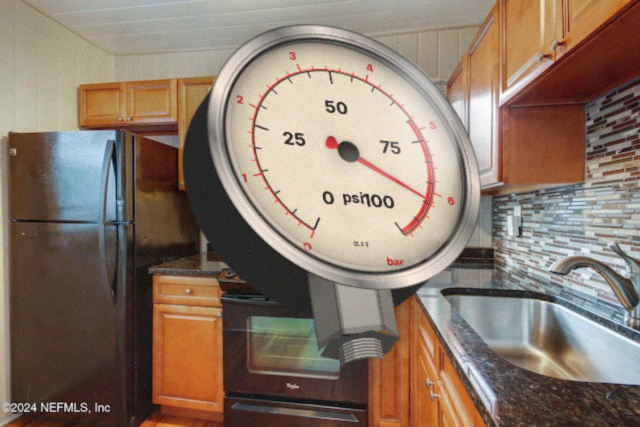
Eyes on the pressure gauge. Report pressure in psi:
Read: 90 psi
